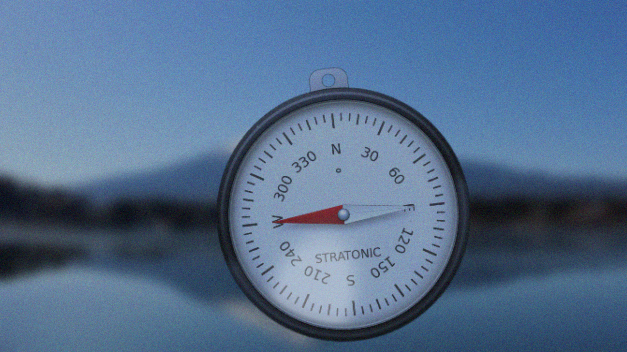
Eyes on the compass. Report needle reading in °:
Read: 270 °
